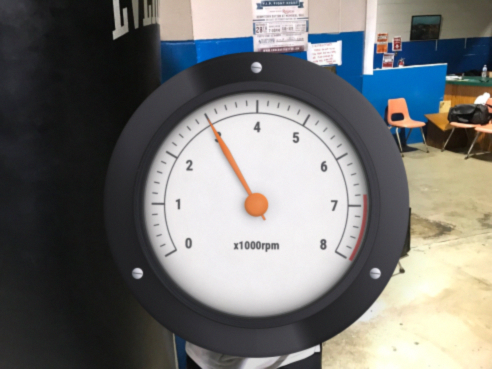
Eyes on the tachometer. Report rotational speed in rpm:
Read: 3000 rpm
